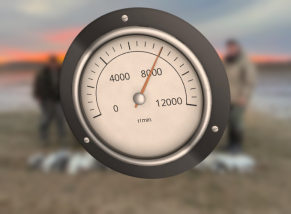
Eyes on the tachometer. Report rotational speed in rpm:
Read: 8000 rpm
